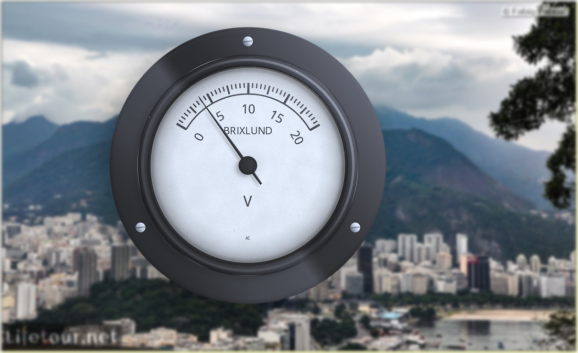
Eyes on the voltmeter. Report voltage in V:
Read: 4 V
